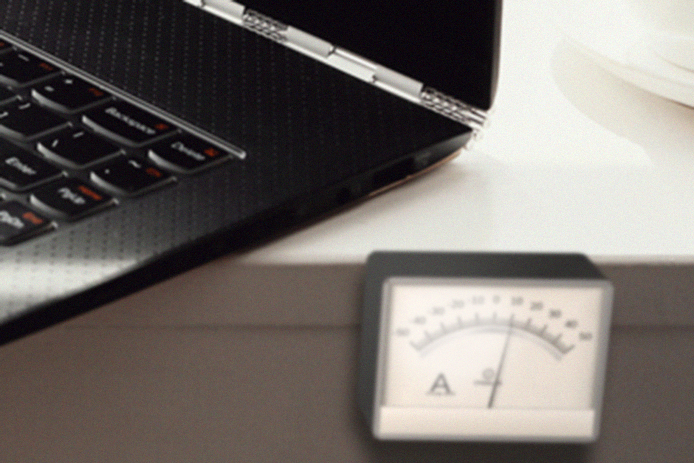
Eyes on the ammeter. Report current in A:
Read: 10 A
